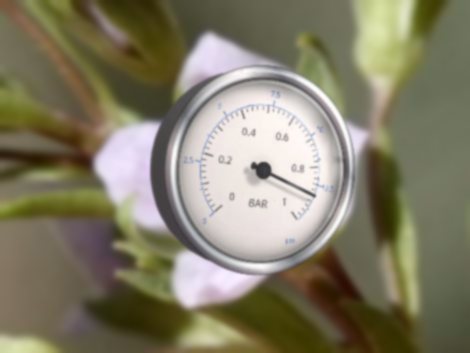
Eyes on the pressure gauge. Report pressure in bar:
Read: 0.9 bar
